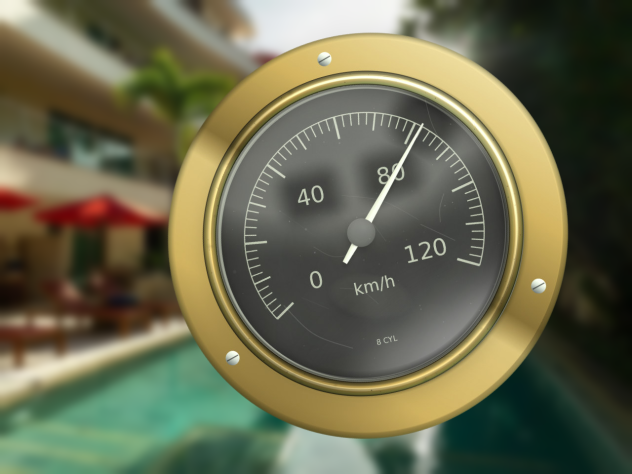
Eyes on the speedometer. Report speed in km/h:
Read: 82 km/h
